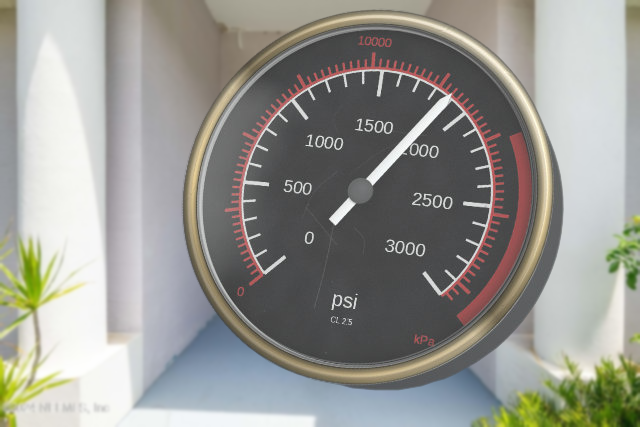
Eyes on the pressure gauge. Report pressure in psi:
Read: 1900 psi
